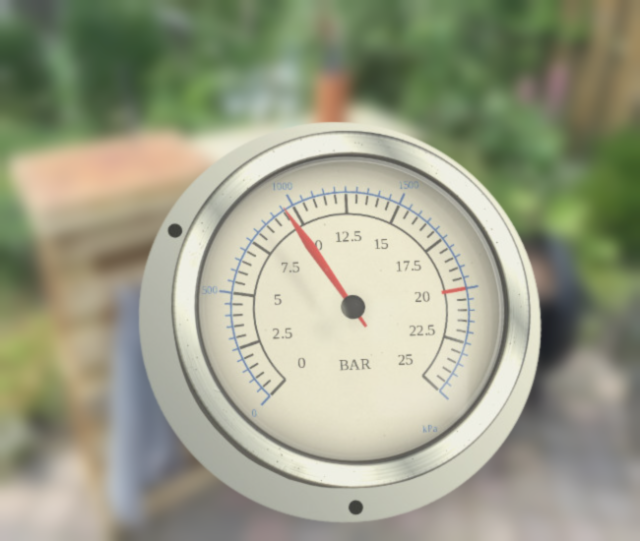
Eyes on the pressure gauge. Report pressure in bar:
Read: 9.5 bar
